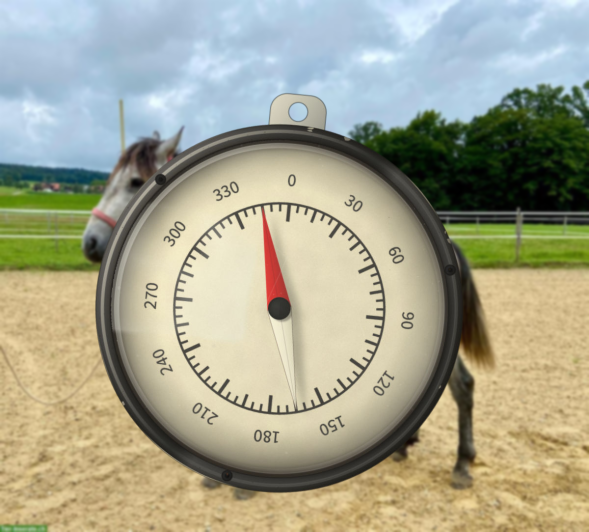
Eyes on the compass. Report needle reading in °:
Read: 345 °
